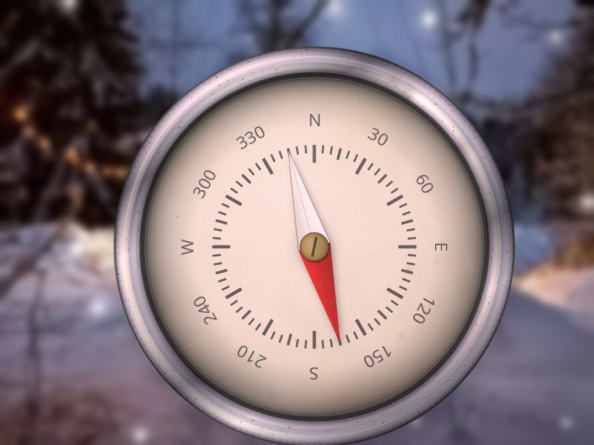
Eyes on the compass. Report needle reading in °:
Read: 165 °
